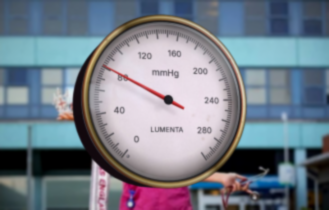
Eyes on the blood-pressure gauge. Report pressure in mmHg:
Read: 80 mmHg
